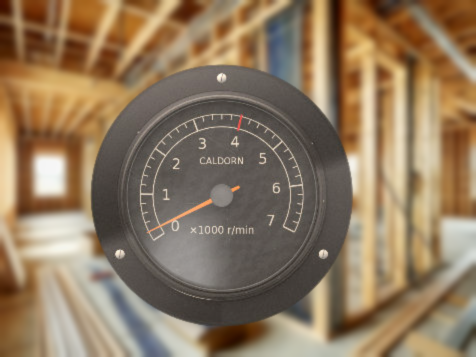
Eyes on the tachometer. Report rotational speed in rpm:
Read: 200 rpm
